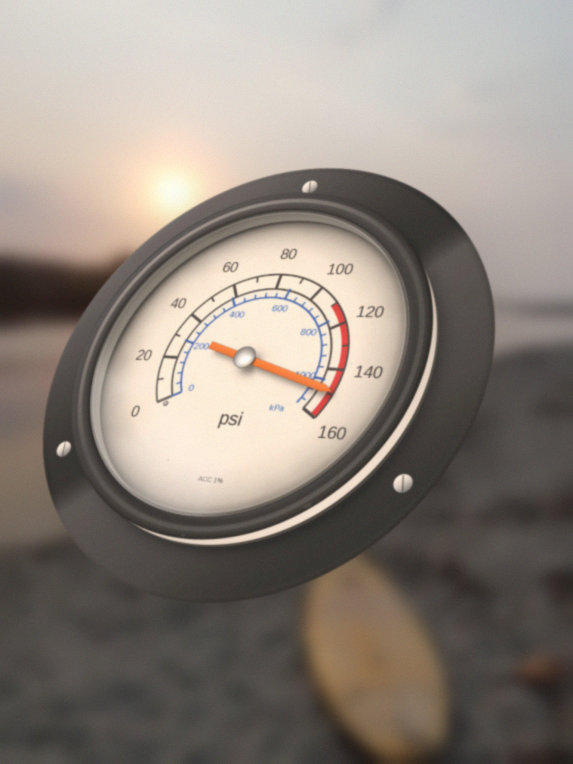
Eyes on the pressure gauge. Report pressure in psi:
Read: 150 psi
